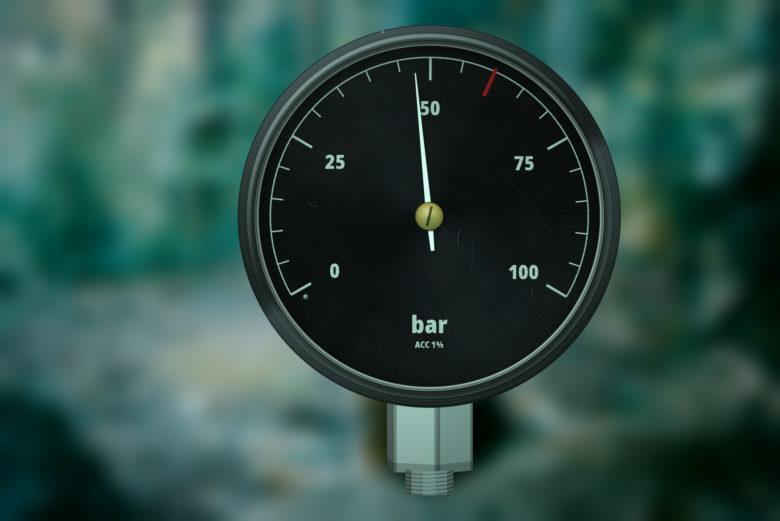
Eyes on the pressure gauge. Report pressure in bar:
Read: 47.5 bar
